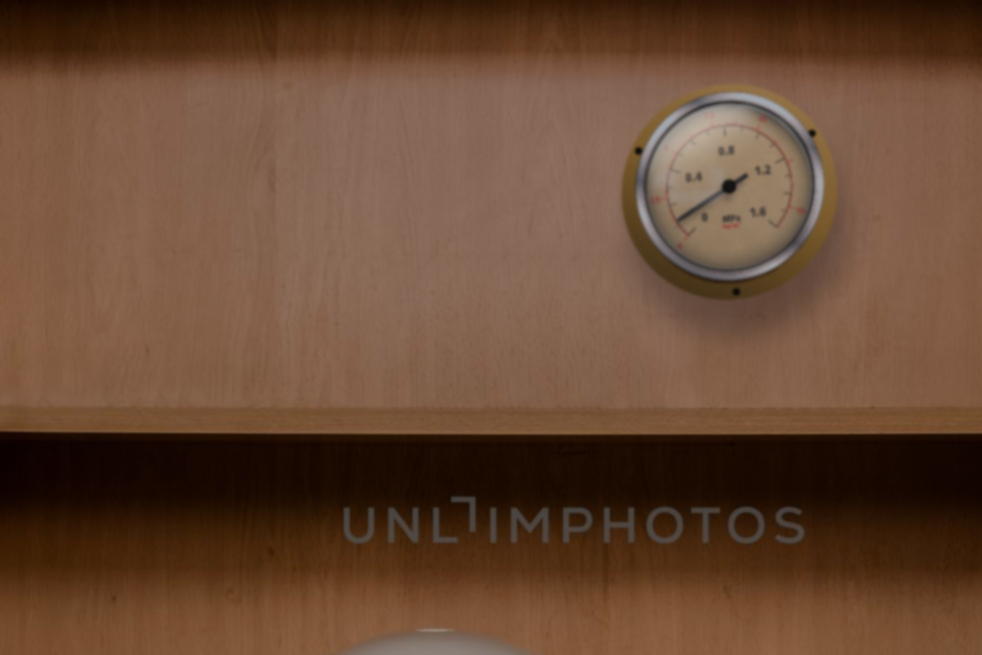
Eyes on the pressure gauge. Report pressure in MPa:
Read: 0.1 MPa
